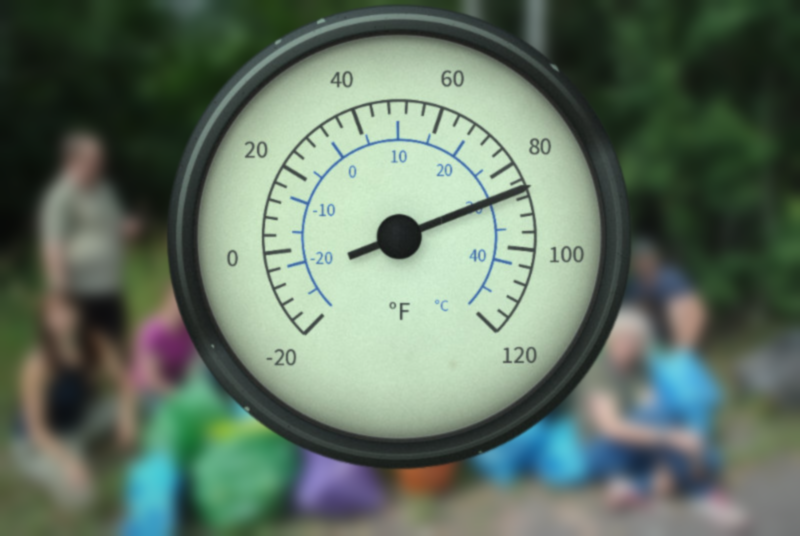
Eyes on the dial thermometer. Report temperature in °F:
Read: 86 °F
